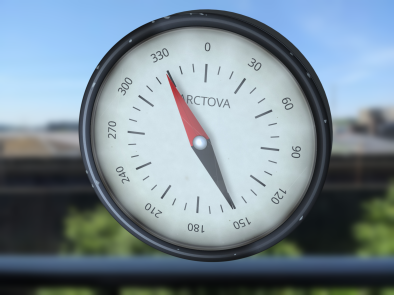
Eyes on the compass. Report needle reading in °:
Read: 330 °
